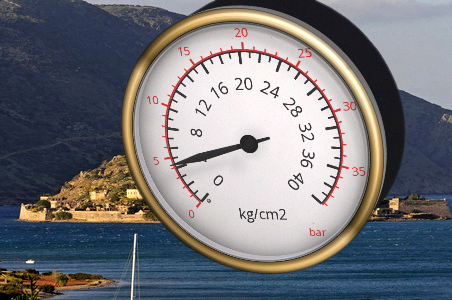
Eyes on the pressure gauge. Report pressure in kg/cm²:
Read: 4.5 kg/cm²
